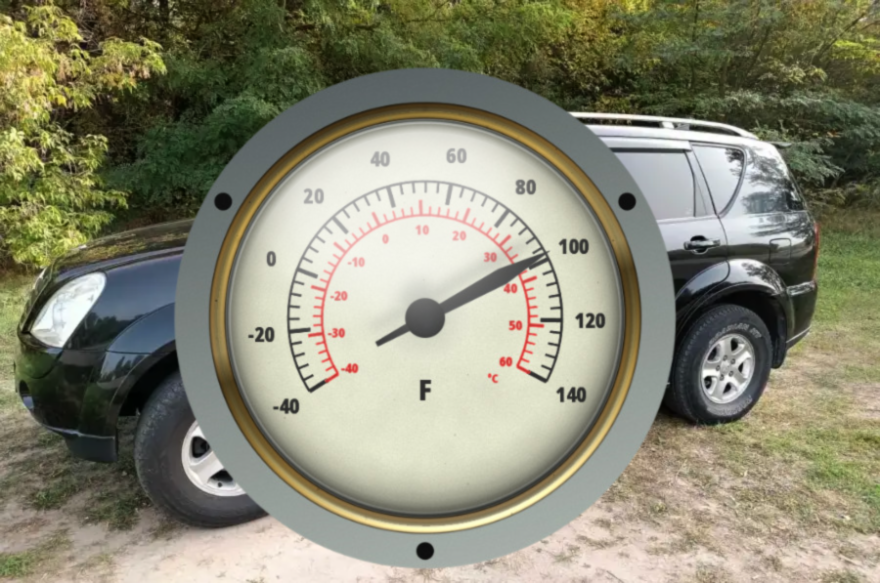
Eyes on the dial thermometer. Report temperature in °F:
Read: 98 °F
